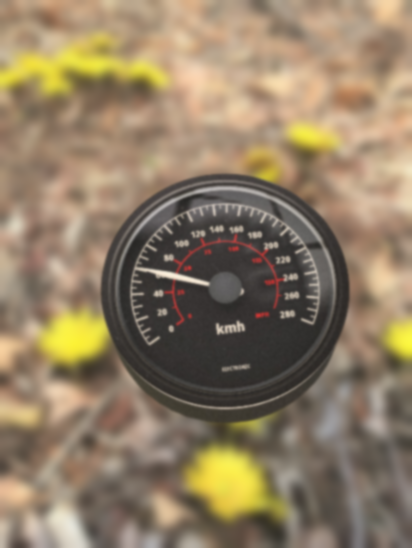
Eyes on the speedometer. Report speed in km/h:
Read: 60 km/h
